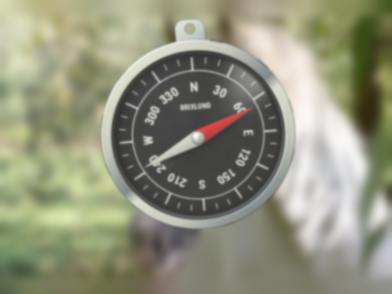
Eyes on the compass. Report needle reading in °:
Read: 65 °
